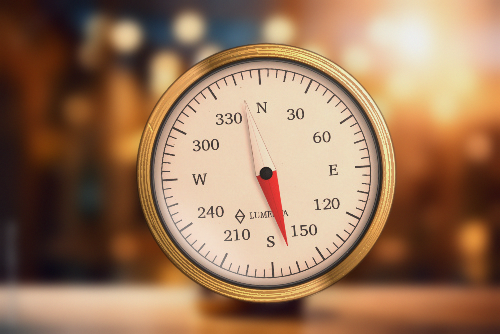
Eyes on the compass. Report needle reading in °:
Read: 167.5 °
